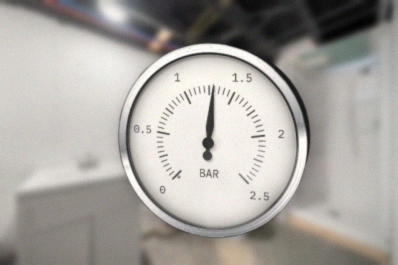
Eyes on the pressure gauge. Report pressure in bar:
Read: 1.3 bar
